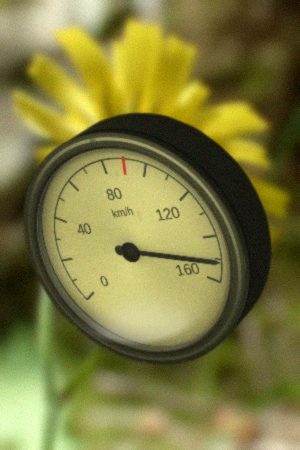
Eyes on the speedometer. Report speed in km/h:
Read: 150 km/h
